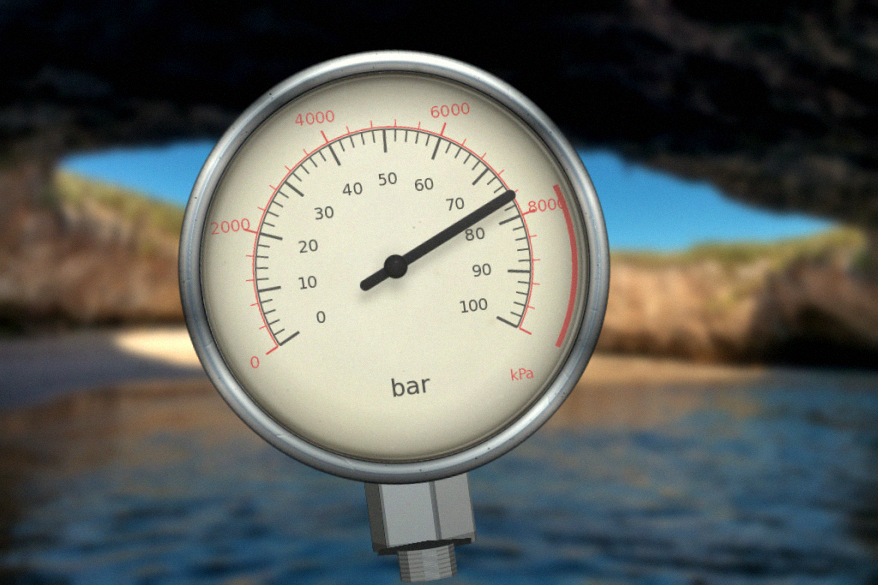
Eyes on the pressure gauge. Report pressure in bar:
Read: 76 bar
